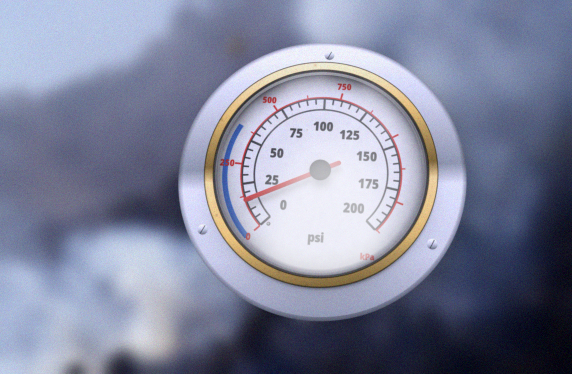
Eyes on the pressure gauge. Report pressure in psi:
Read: 15 psi
